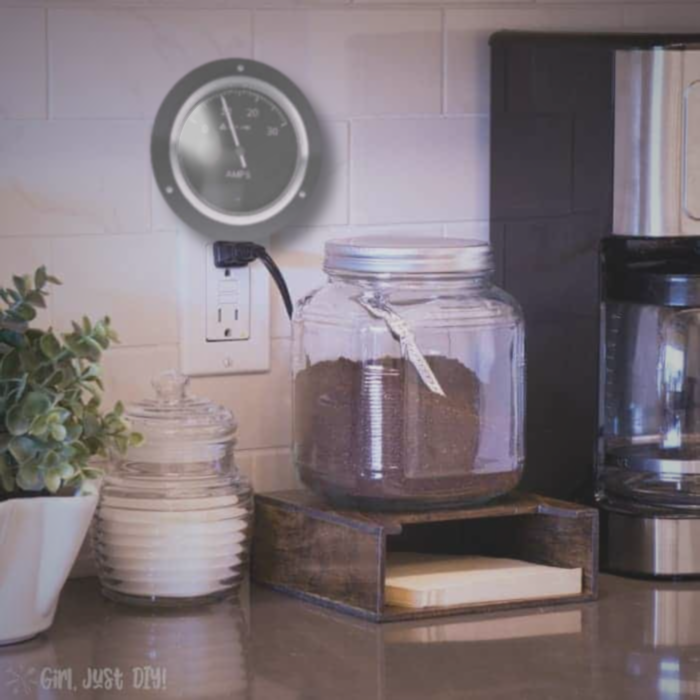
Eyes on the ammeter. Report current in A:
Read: 10 A
